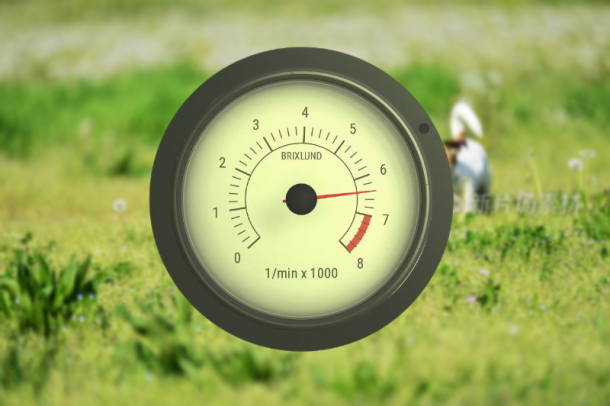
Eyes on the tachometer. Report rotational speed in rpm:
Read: 6400 rpm
